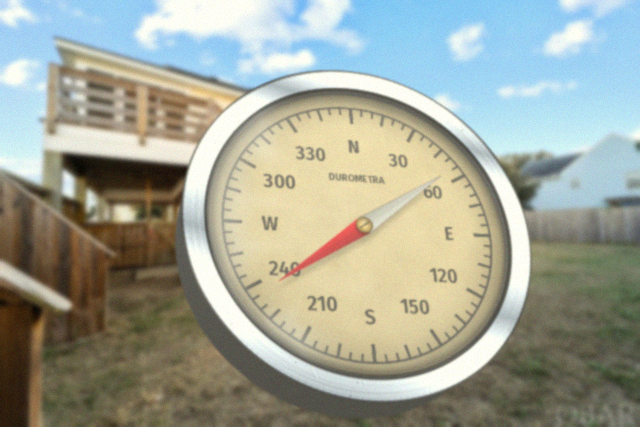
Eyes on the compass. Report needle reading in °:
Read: 235 °
